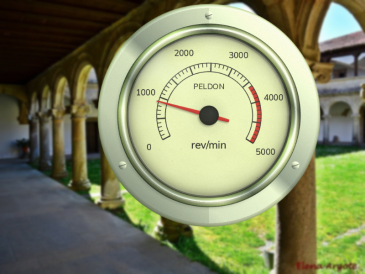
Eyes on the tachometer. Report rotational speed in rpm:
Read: 900 rpm
